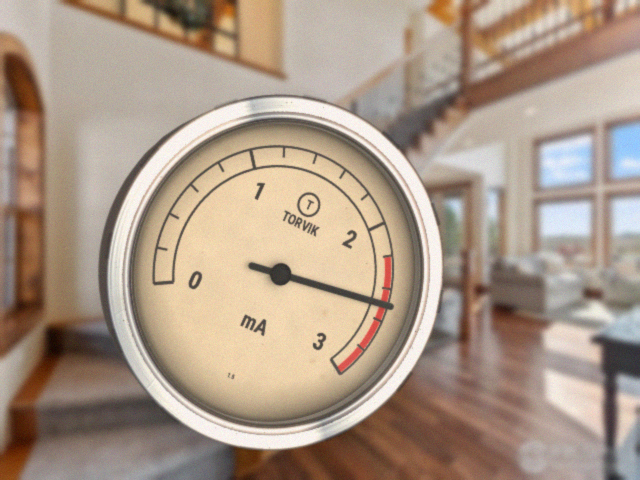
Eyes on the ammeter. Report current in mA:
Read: 2.5 mA
